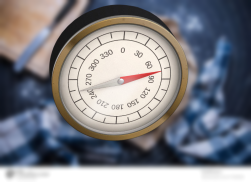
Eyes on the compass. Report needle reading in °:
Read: 75 °
